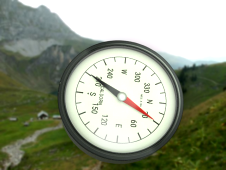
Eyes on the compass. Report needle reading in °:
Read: 30 °
